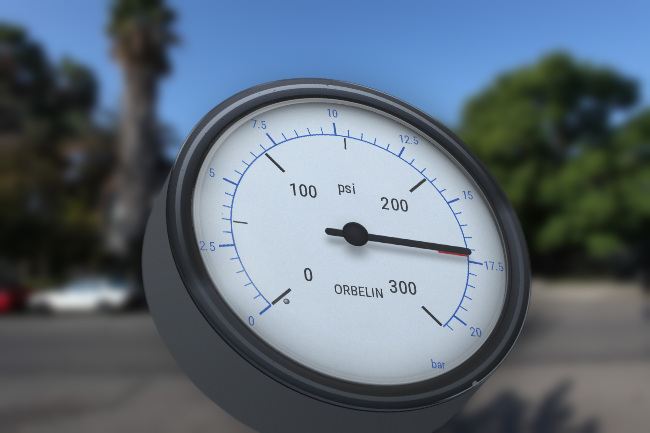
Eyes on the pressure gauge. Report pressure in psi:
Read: 250 psi
